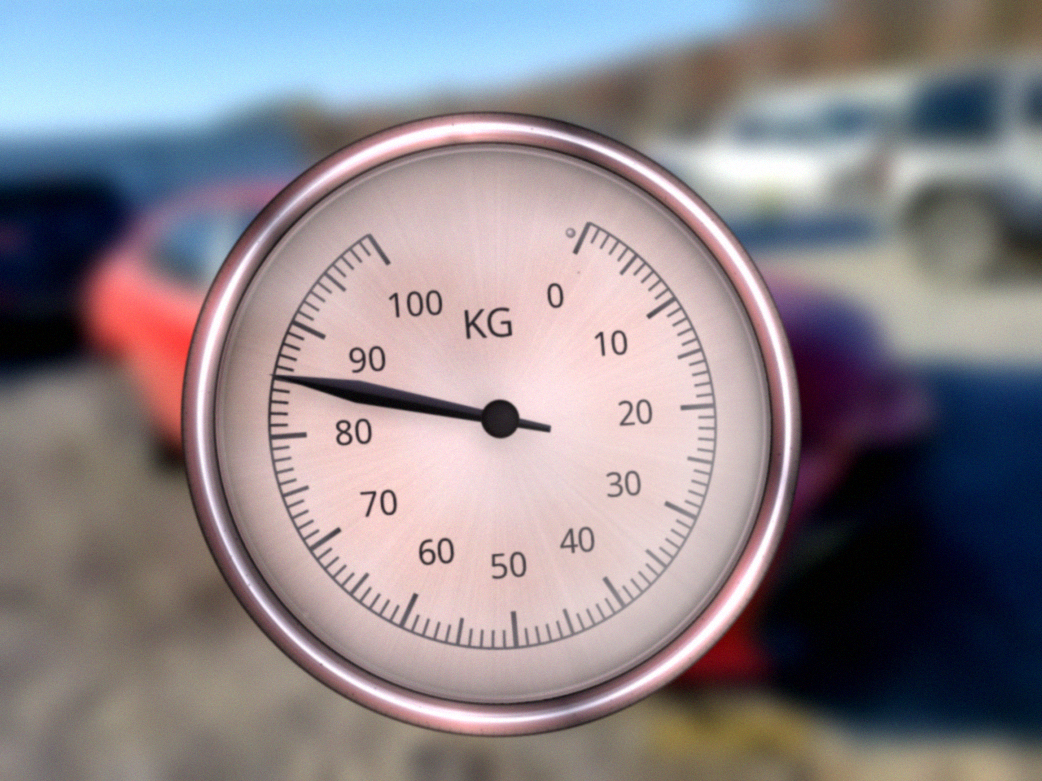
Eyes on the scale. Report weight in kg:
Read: 85 kg
